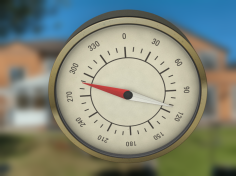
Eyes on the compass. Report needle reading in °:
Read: 290 °
